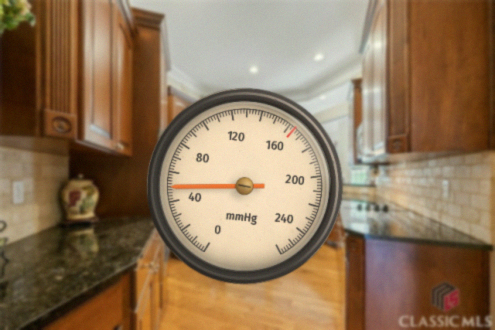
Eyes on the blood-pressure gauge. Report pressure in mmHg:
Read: 50 mmHg
